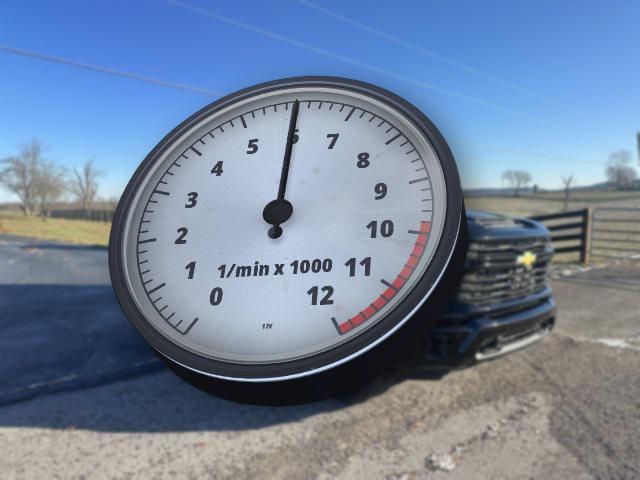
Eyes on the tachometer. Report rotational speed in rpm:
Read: 6000 rpm
